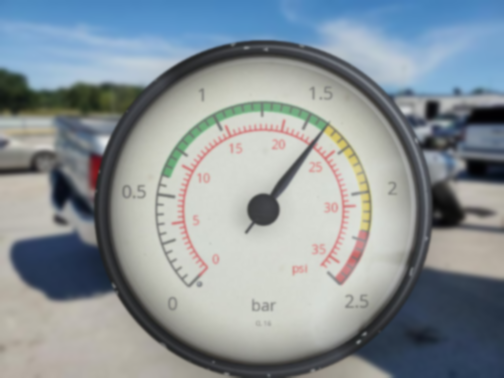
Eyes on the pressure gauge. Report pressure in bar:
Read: 1.6 bar
